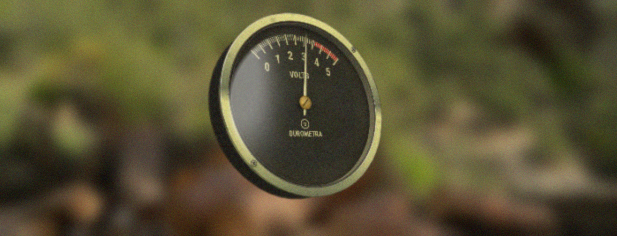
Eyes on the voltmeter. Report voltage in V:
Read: 3 V
